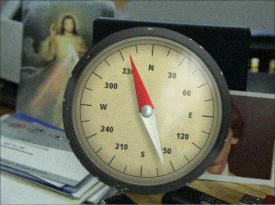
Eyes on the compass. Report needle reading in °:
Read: 337.5 °
